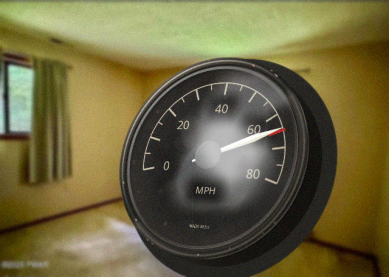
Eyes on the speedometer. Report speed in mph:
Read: 65 mph
